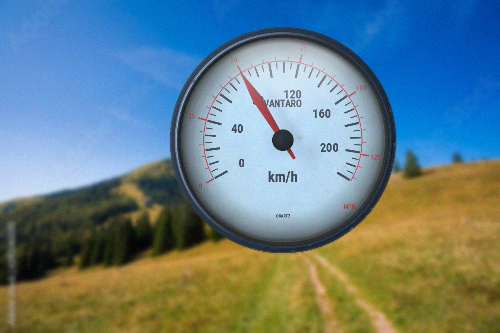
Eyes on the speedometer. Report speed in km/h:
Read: 80 km/h
